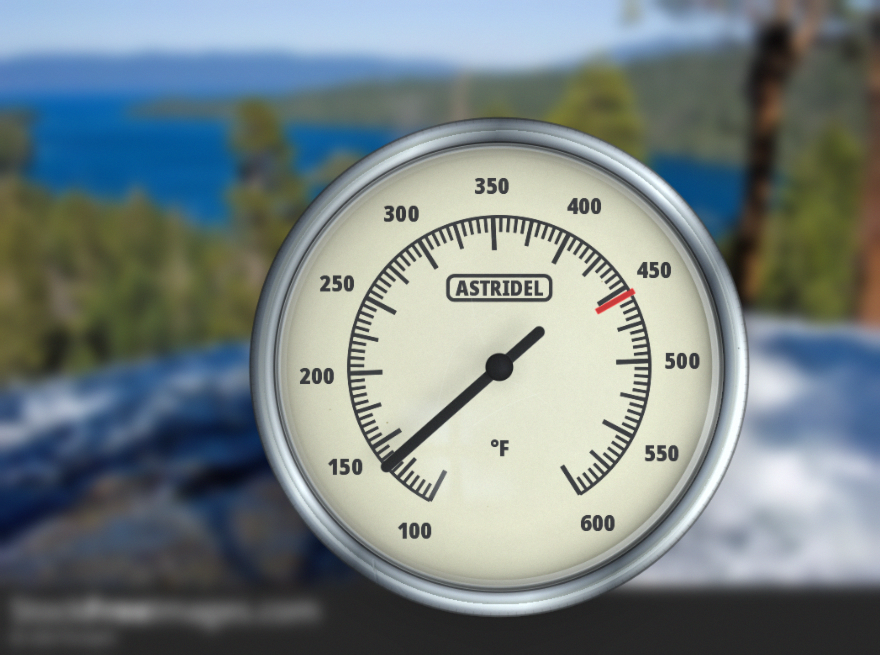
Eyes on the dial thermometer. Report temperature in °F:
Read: 135 °F
